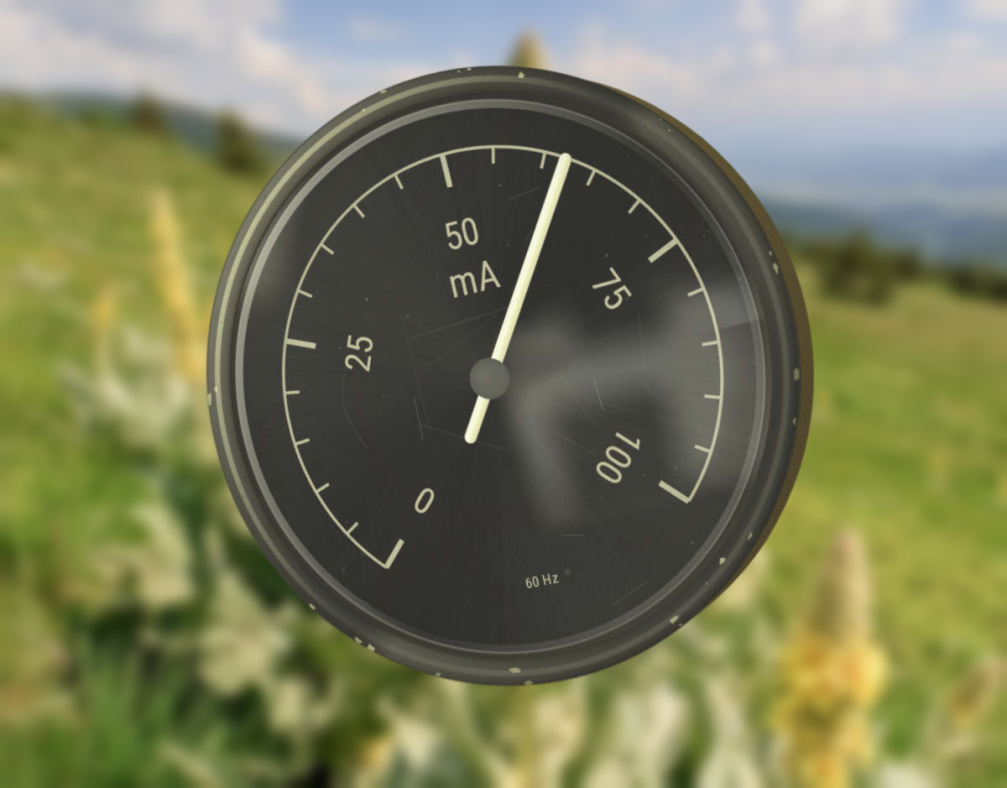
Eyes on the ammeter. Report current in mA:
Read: 62.5 mA
